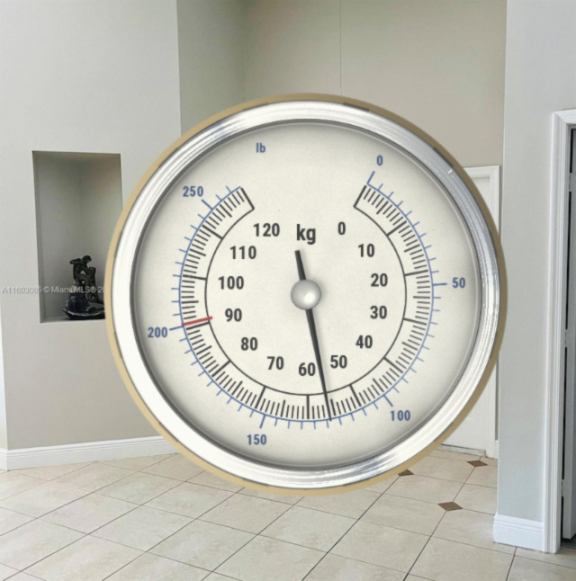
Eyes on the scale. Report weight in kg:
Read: 56 kg
